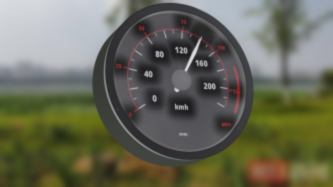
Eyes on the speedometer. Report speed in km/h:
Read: 140 km/h
